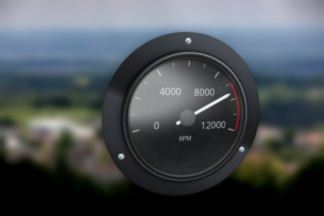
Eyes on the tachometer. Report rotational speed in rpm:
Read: 9500 rpm
